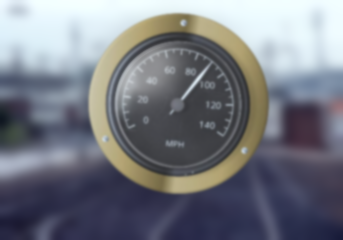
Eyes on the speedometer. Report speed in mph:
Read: 90 mph
